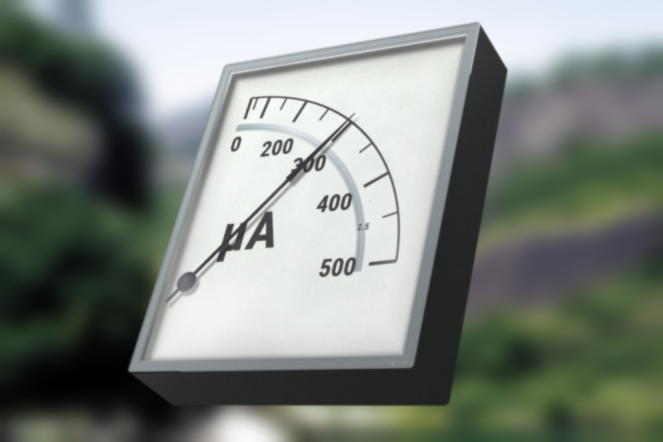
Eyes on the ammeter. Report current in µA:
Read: 300 µA
